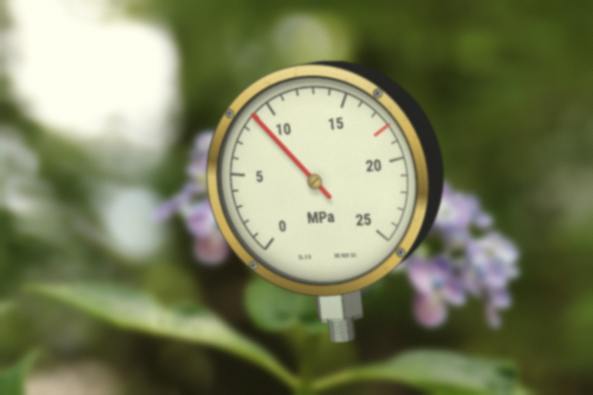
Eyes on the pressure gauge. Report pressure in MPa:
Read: 9 MPa
